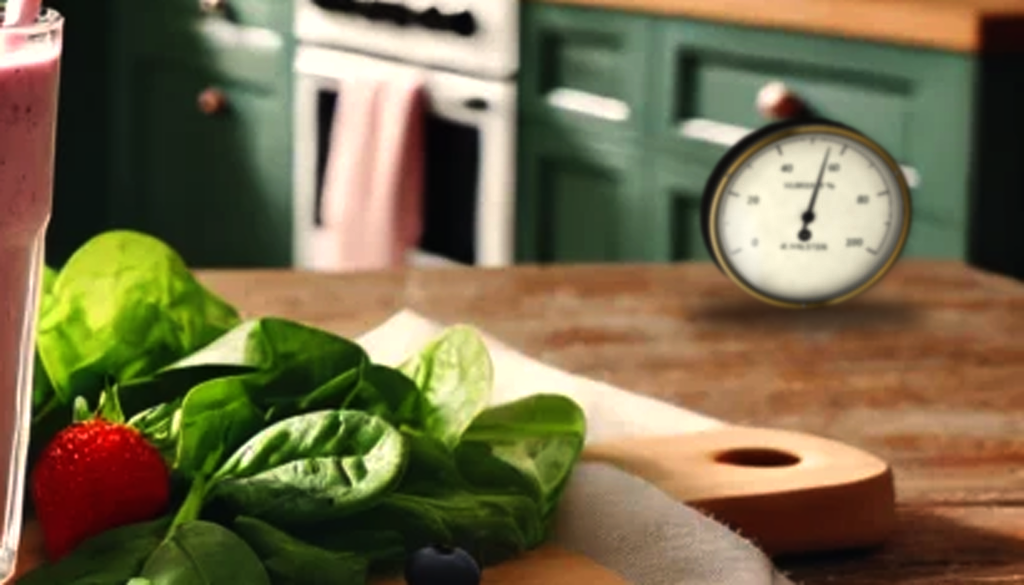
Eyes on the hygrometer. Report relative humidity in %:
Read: 55 %
